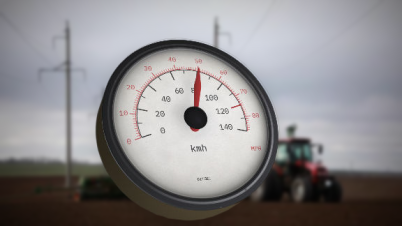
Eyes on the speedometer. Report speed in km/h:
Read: 80 km/h
